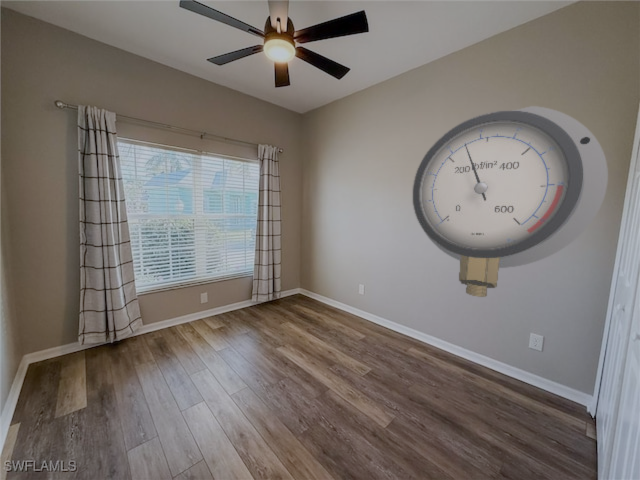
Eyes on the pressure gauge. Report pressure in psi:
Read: 250 psi
